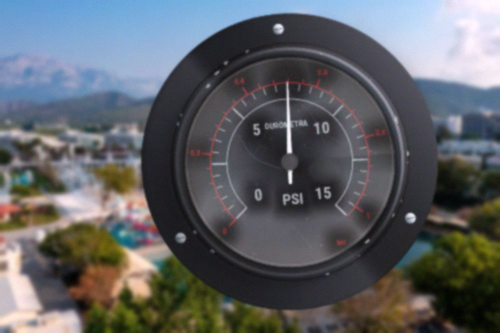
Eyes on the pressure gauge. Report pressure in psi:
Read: 7.5 psi
